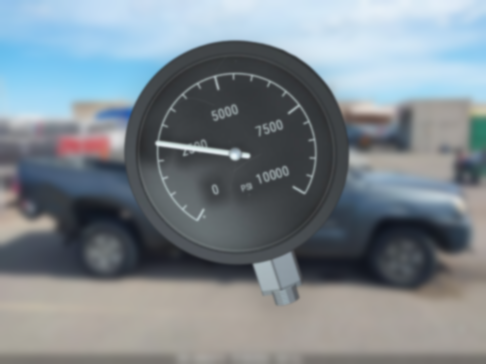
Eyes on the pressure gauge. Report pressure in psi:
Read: 2500 psi
